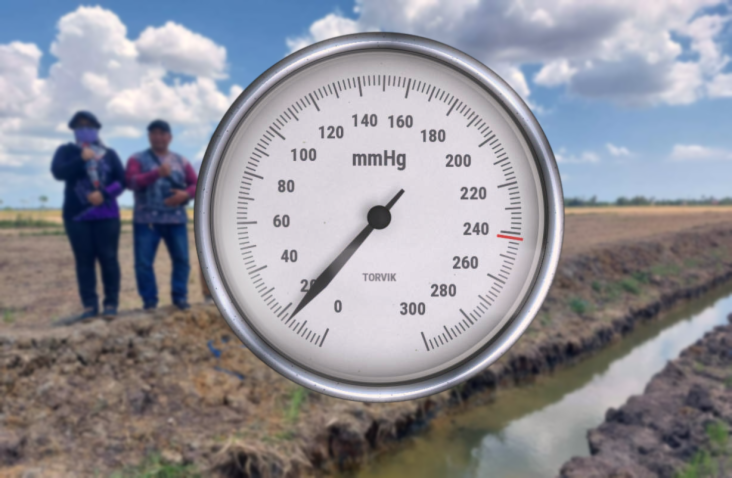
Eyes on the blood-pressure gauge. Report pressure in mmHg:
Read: 16 mmHg
